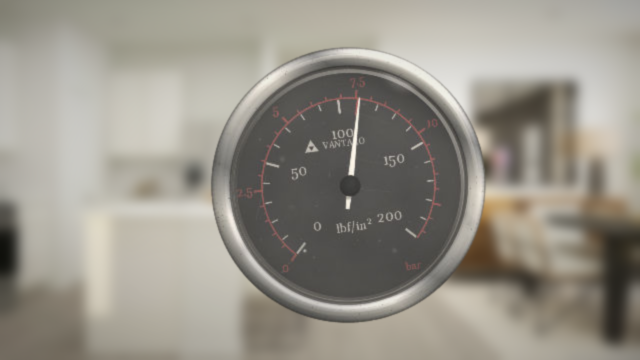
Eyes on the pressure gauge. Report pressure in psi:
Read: 110 psi
